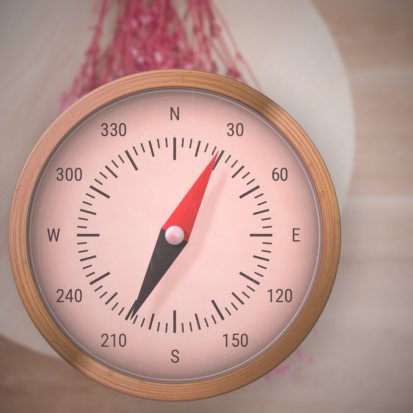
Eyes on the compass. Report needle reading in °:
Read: 27.5 °
